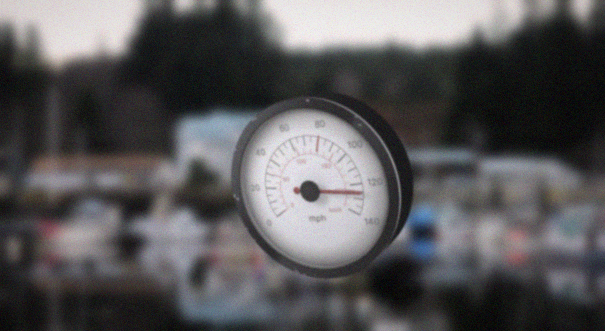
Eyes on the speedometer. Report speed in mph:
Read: 125 mph
